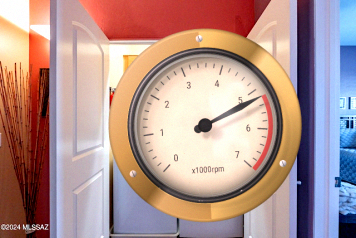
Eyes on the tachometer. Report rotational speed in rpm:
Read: 5200 rpm
